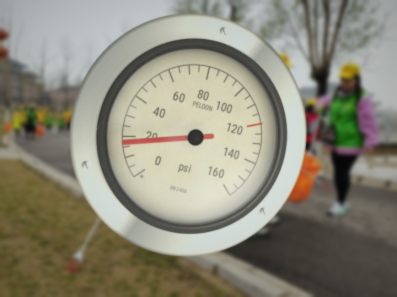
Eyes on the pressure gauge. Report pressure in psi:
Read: 17.5 psi
